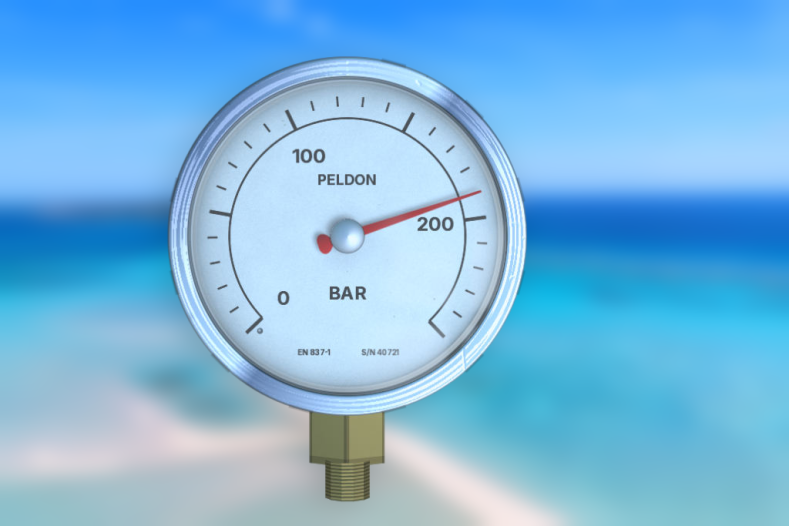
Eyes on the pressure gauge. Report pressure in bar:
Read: 190 bar
